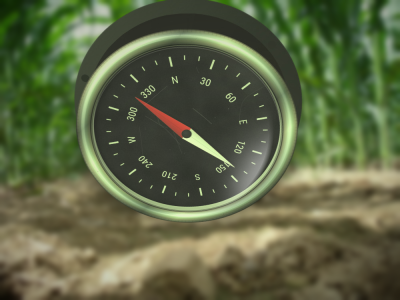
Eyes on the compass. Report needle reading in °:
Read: 320 °
